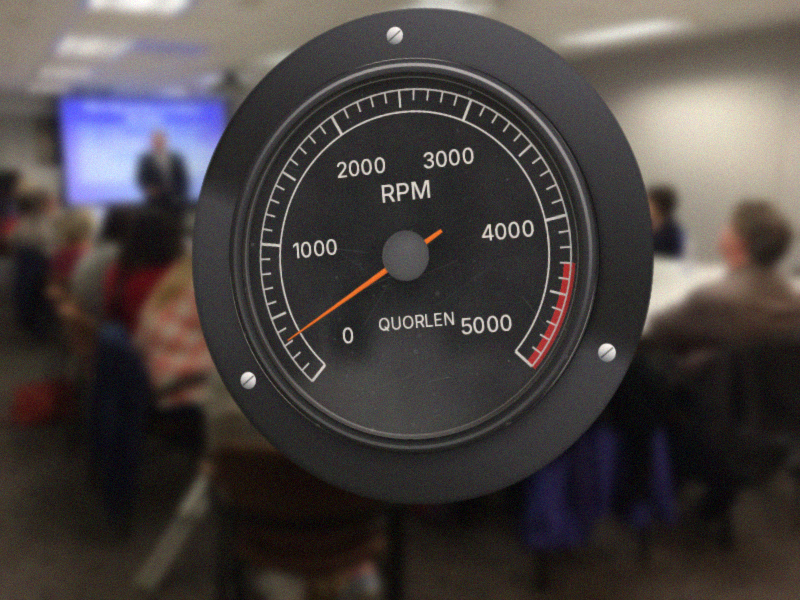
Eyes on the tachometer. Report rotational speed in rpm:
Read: 300 rpm
